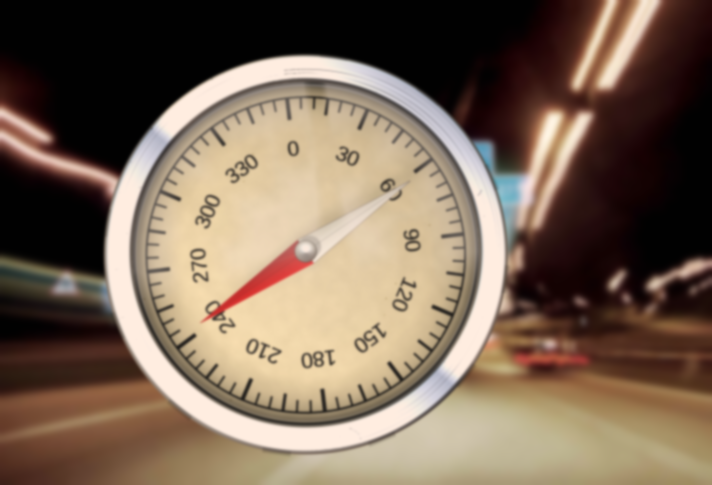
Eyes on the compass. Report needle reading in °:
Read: 242.5 °
